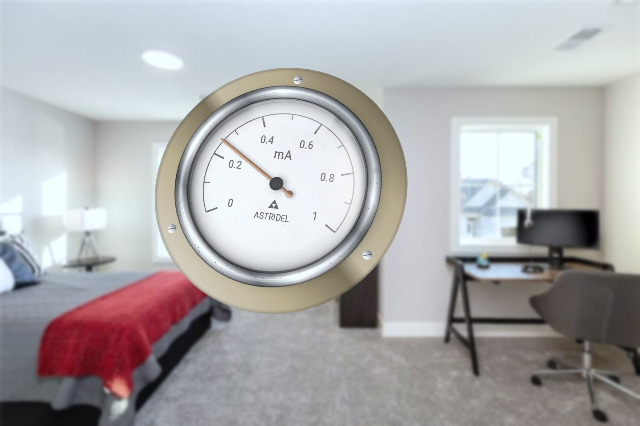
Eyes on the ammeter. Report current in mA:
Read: 0.25 mA
